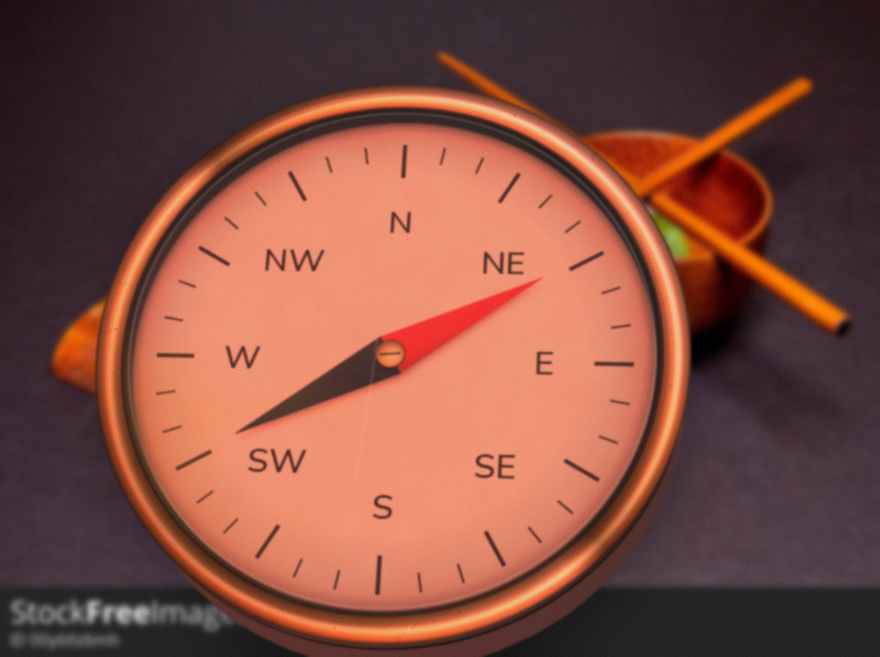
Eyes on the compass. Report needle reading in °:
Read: 60 °
